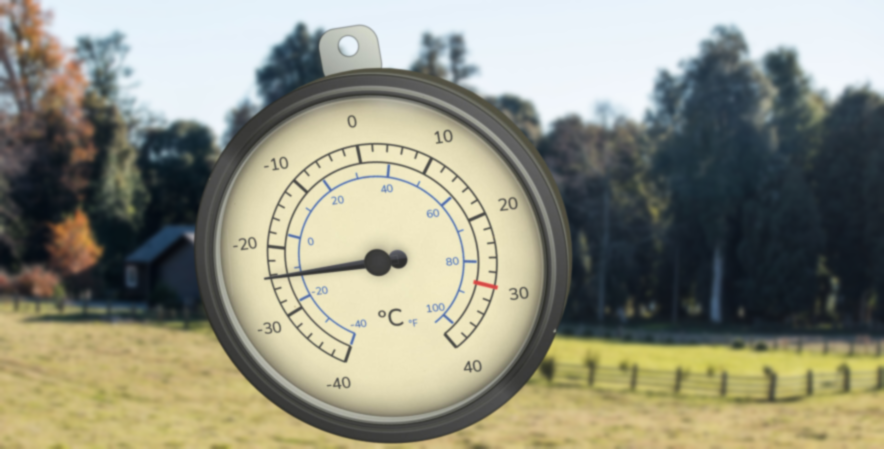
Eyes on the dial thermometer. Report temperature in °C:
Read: -24 °C
